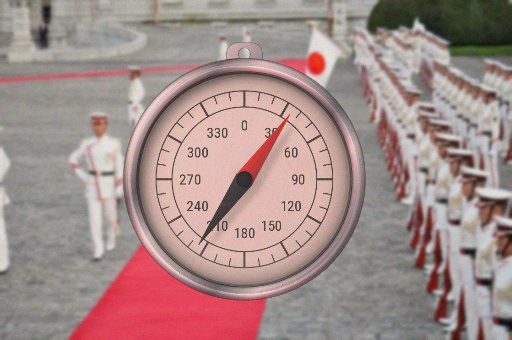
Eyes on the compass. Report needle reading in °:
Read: 35 °
